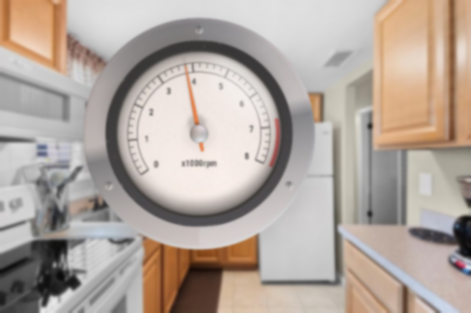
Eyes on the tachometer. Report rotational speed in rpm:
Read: 3800 rpm
